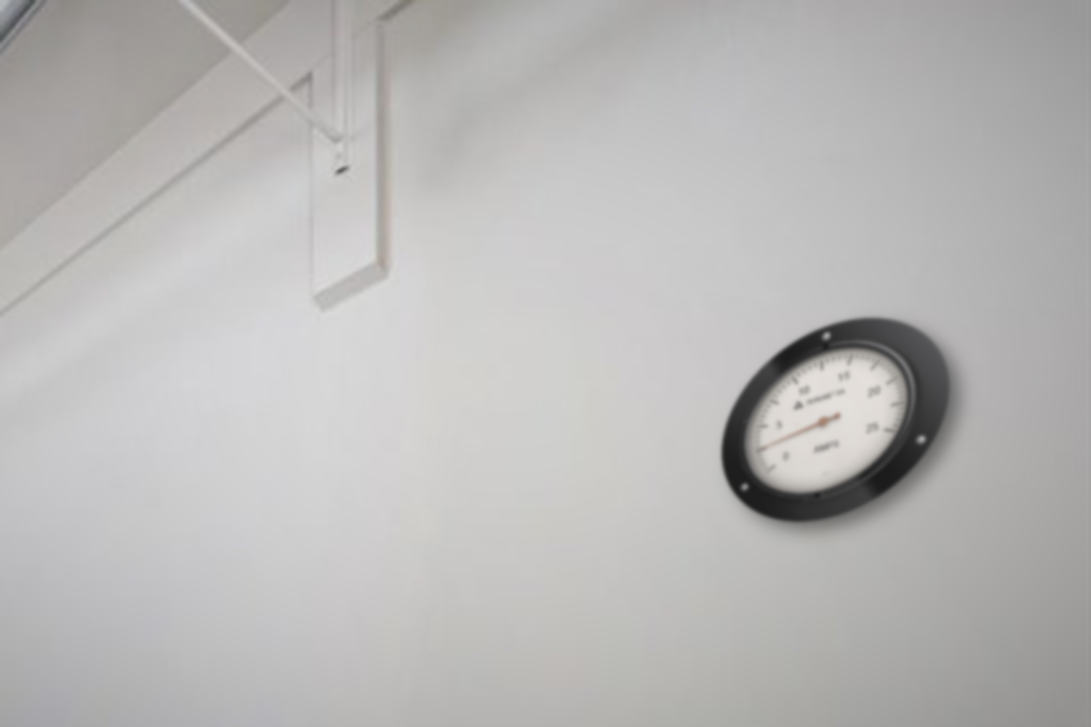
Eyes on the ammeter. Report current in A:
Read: 2.5 A
